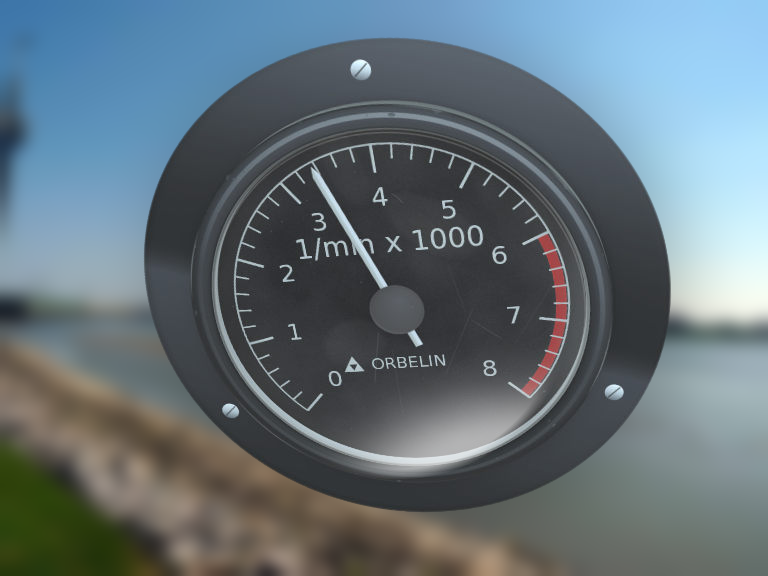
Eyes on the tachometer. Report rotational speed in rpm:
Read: 3400 rpm
